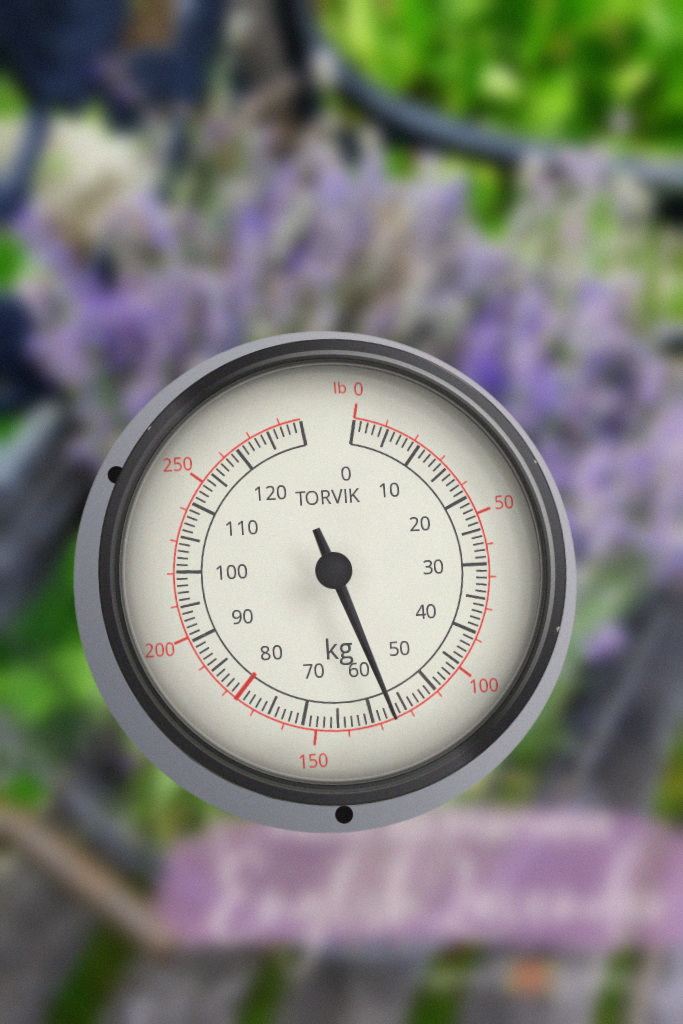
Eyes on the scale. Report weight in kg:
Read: 57 kg
